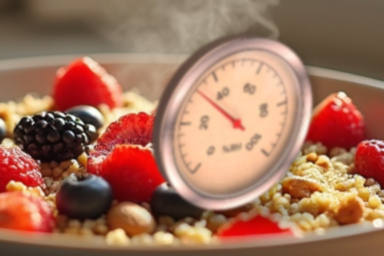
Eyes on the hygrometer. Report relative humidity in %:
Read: 32 %
